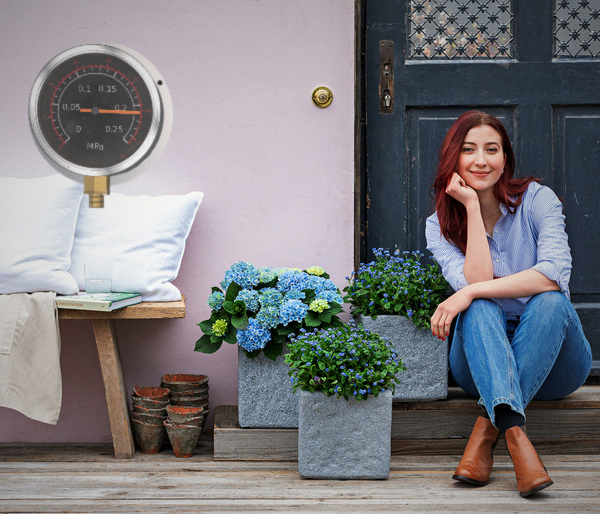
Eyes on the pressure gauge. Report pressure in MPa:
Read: 0.21 MPa
